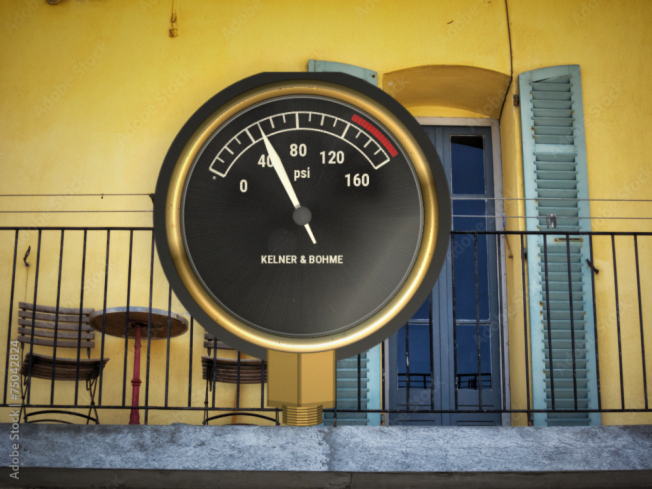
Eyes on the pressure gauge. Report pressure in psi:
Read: 50 psi
